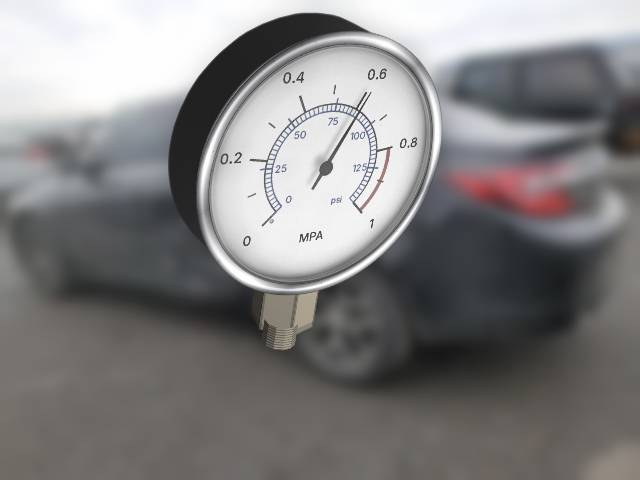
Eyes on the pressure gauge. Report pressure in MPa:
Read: 0.6 MPa
